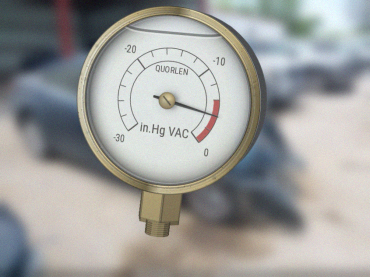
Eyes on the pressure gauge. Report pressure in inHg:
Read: -4 inHg
